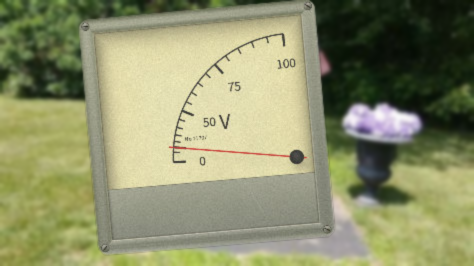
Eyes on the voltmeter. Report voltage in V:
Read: 25 V
